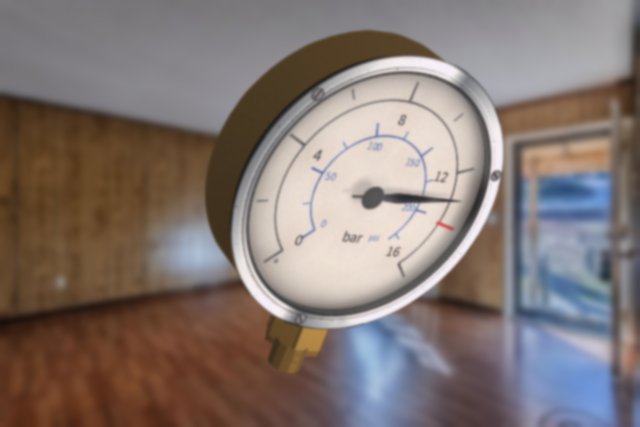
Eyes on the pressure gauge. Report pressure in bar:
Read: 13 bar
